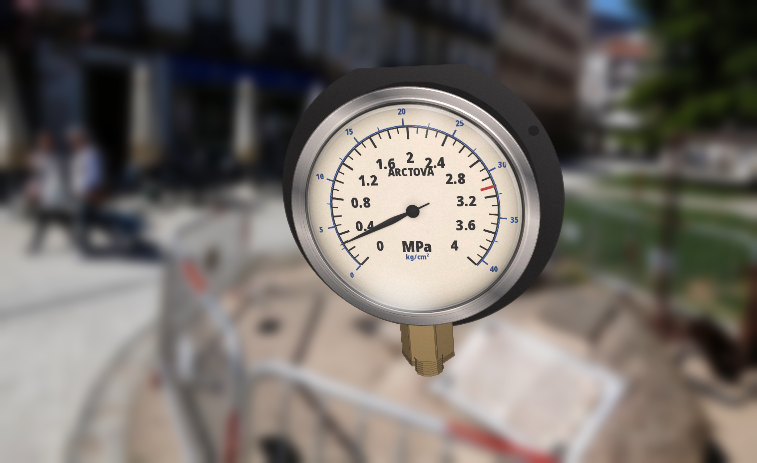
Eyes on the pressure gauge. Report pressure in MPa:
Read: 0.3 MPa
